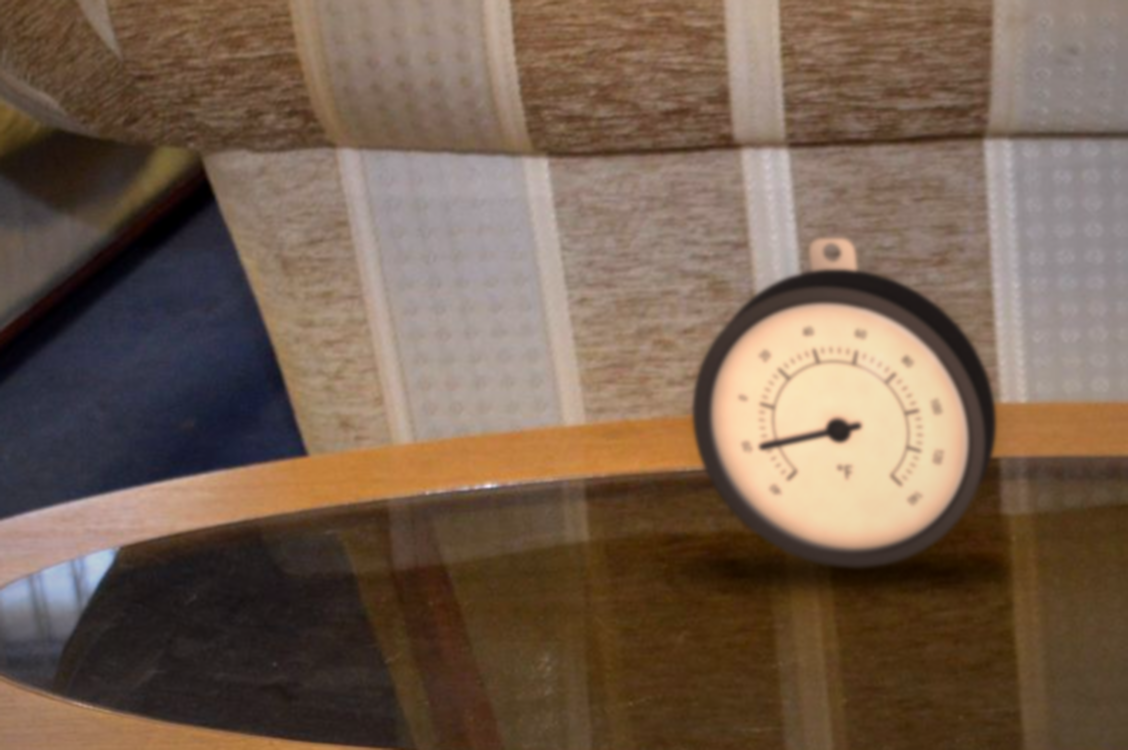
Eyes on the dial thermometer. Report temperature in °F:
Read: -20 °F
